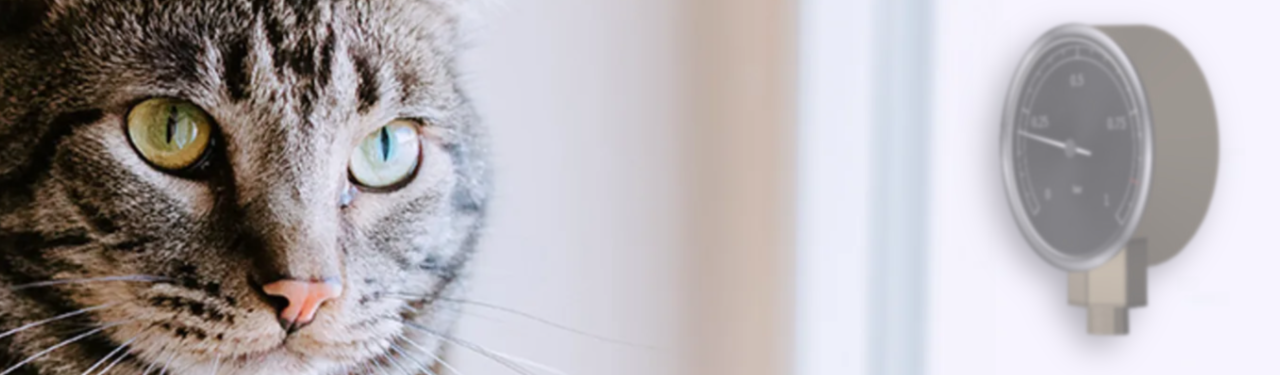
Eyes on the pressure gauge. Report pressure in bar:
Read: 0.2 bar
